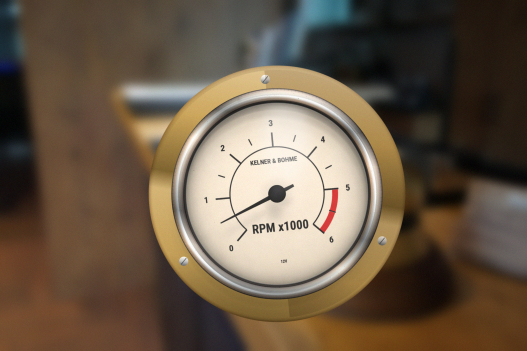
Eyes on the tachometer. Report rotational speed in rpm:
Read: 500 rpm
